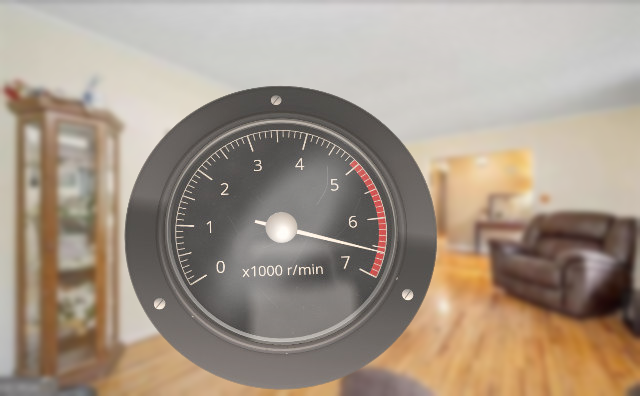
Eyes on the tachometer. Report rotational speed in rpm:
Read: 6600 rpm
